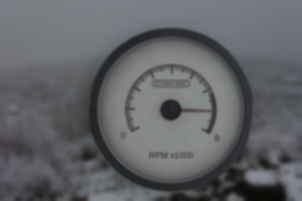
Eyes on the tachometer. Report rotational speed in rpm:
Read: 7000 rpm
